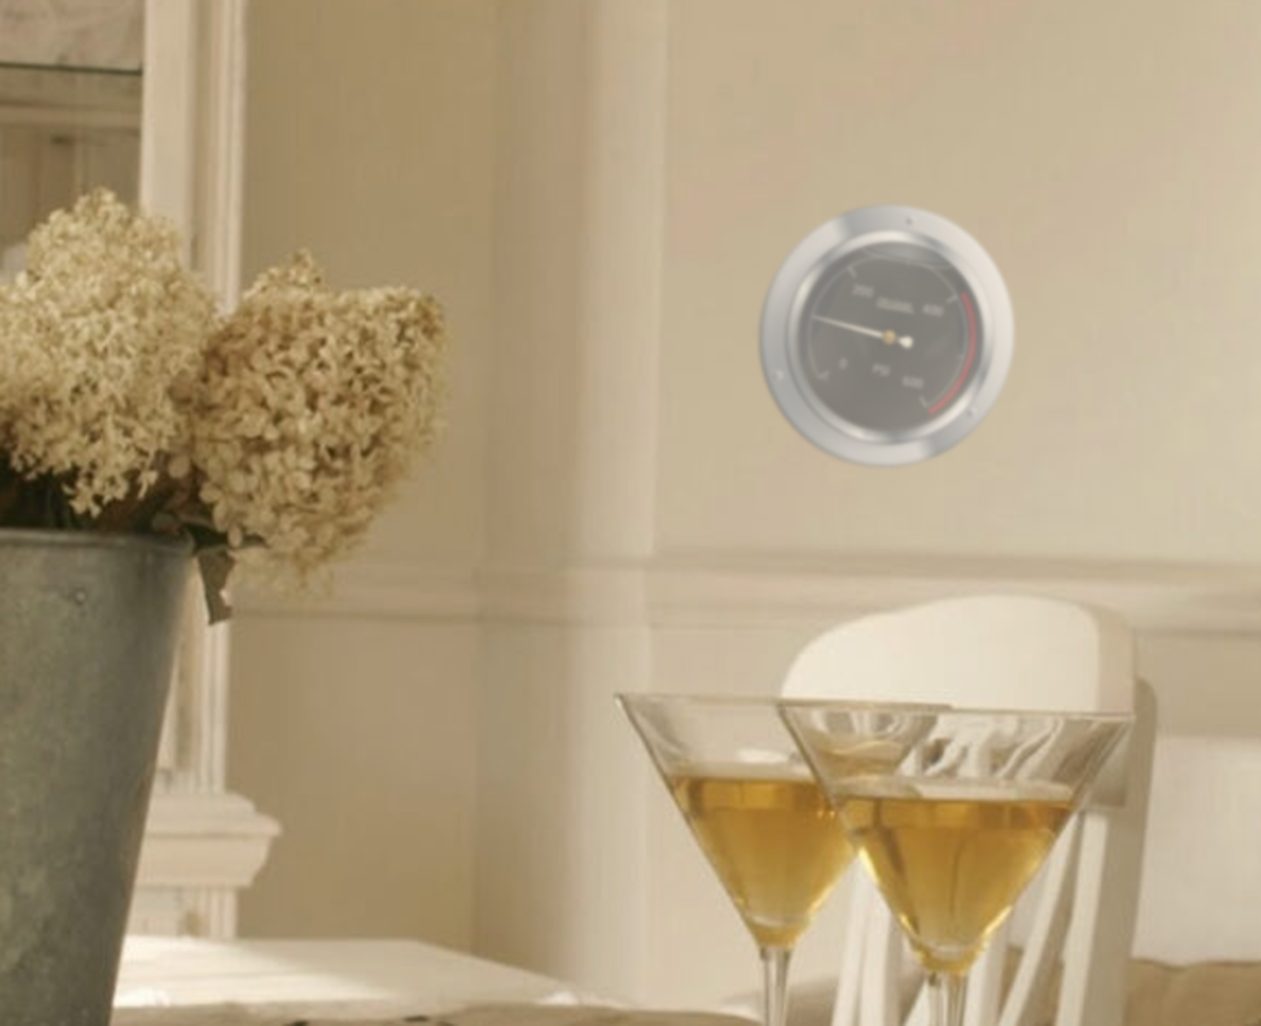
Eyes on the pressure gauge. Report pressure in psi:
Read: 100 psi
